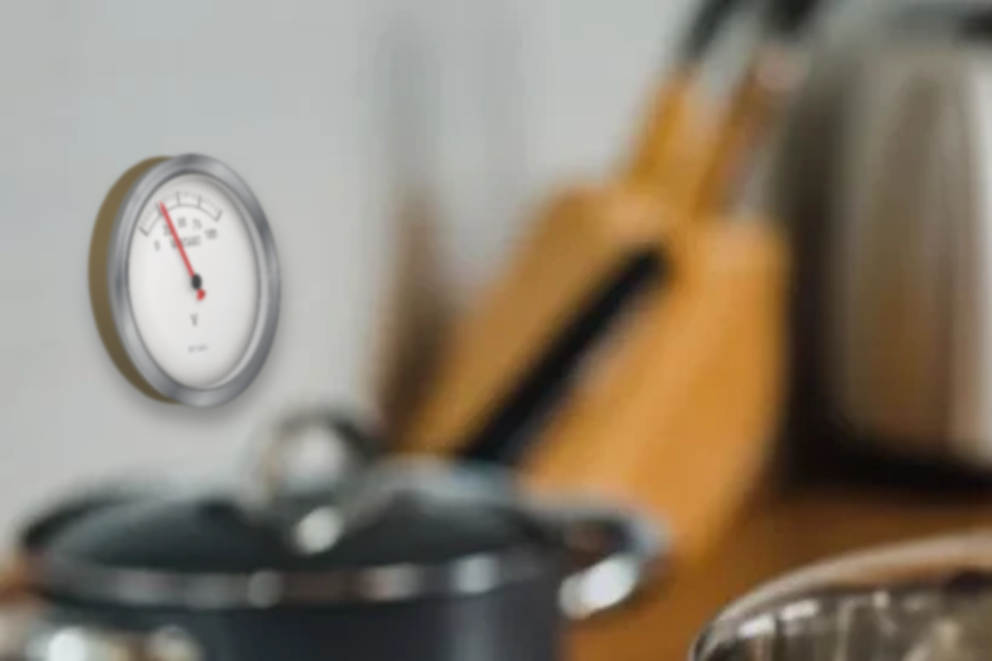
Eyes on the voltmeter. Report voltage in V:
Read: 25 V
